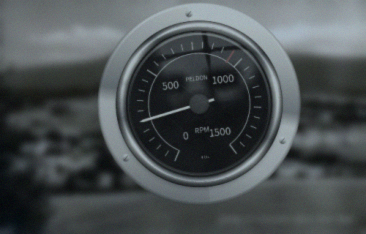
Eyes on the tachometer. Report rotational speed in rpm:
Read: 250 rpm
